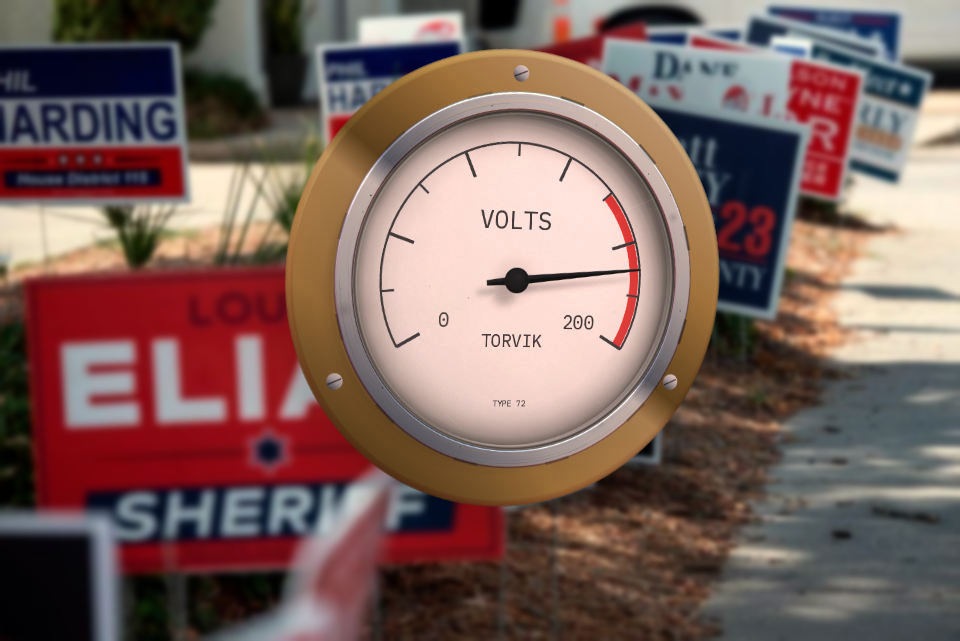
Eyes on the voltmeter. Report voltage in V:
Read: 170 V
